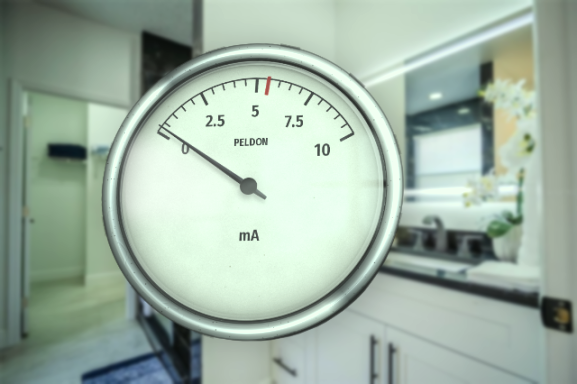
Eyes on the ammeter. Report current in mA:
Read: 0.25 mA
